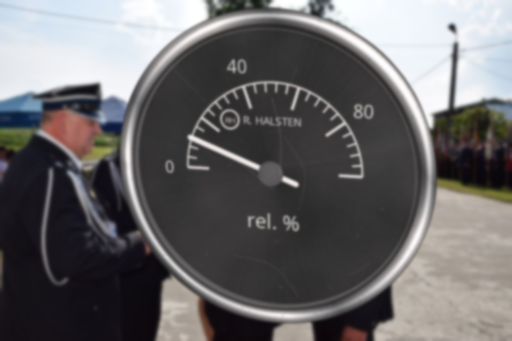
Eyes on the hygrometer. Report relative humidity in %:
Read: 12 %
